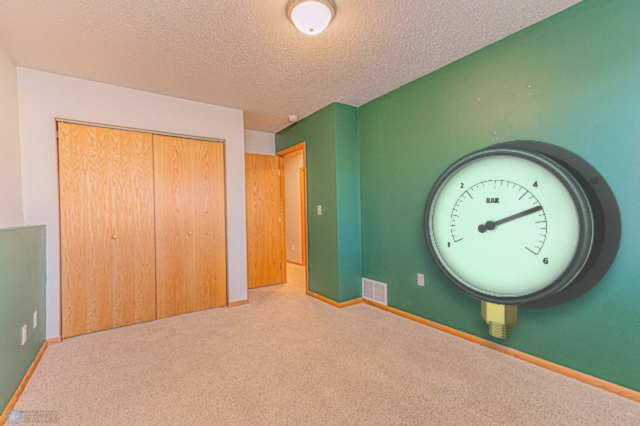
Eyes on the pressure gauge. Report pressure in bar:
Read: 4.6 bar
